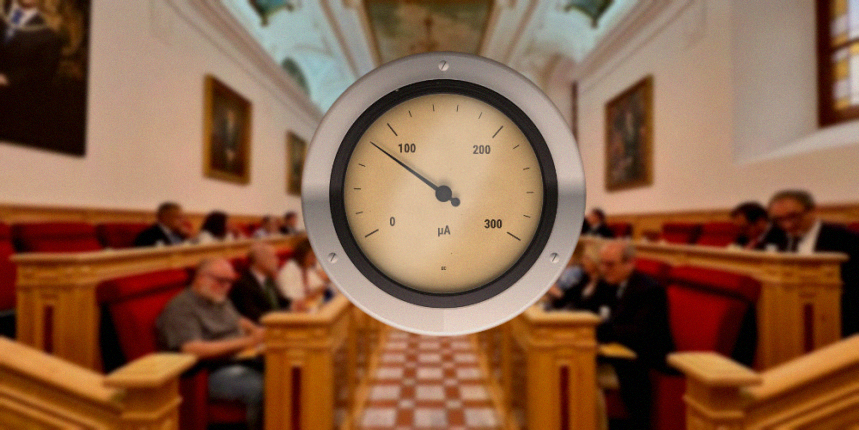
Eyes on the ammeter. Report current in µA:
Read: 80 µA
